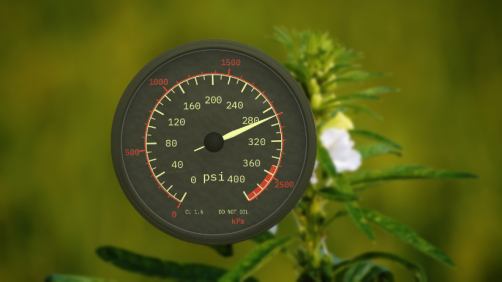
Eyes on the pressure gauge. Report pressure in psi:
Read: 290 psi
